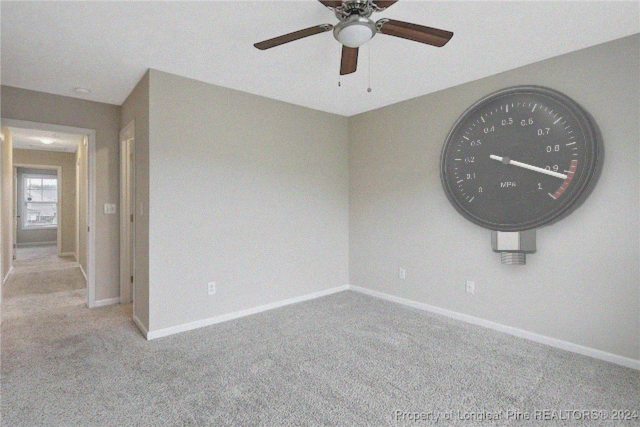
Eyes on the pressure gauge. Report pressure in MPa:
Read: 0.92 MPa
